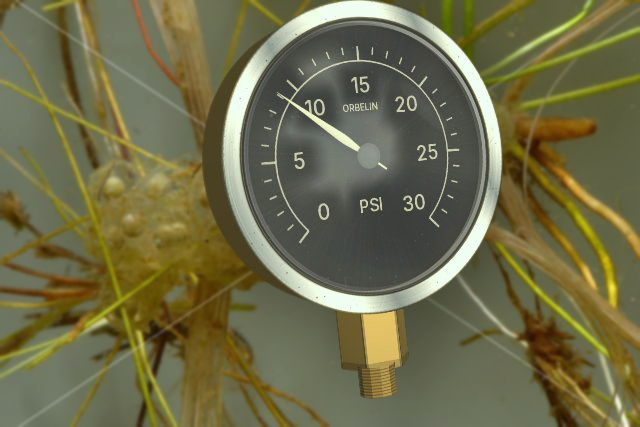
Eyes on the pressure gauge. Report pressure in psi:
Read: 9 psi
